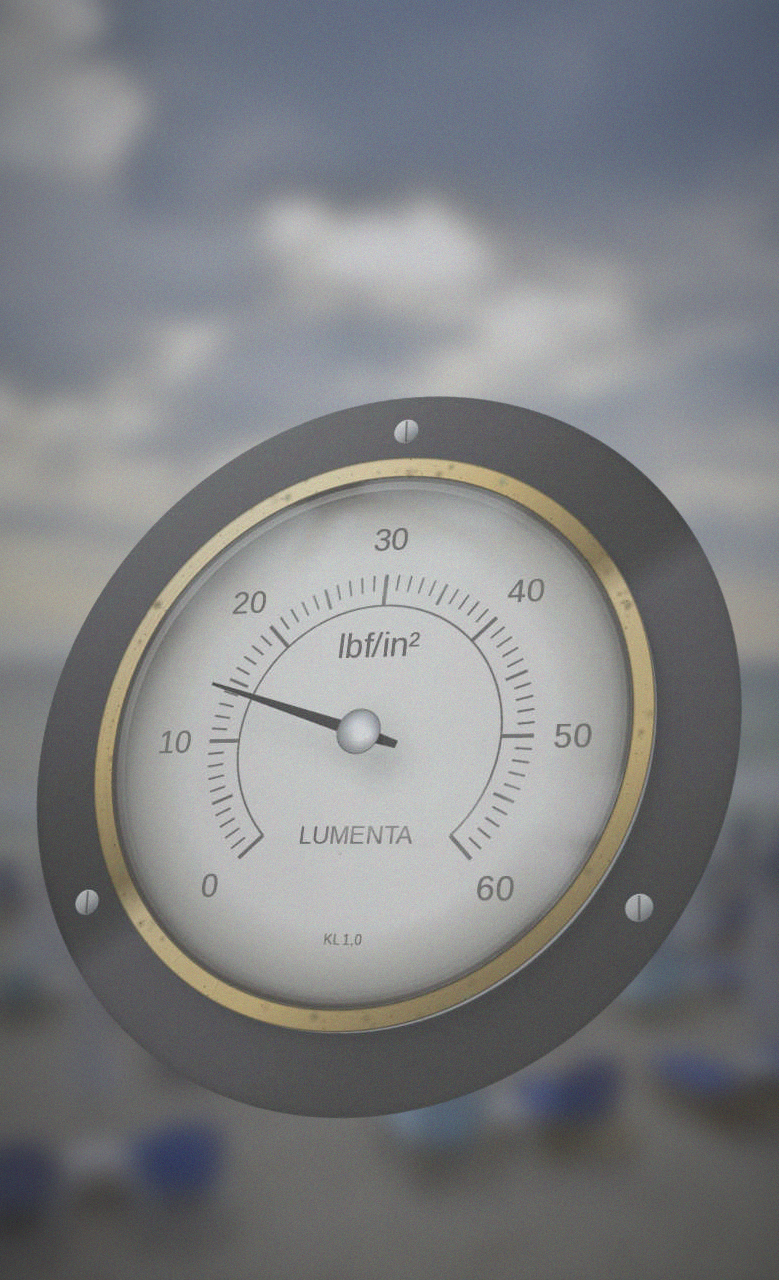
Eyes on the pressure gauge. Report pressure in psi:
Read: 14 psi
